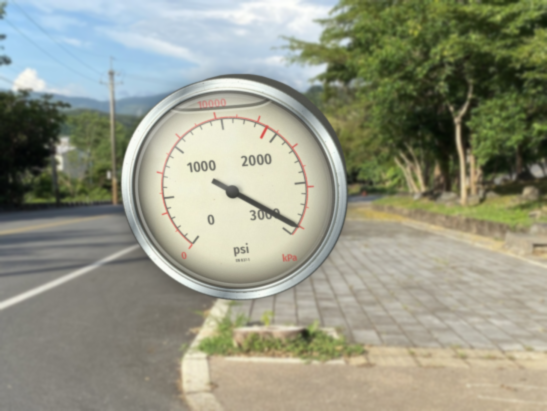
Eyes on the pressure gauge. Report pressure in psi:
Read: 2900 psi
